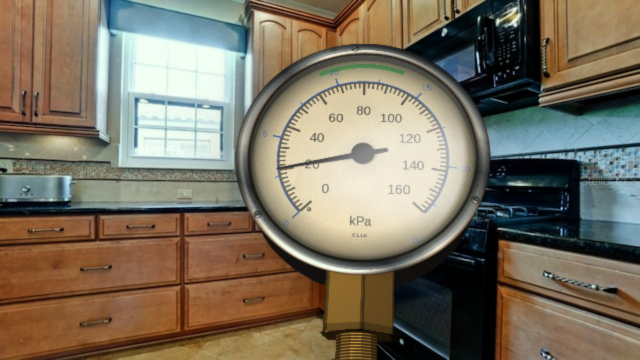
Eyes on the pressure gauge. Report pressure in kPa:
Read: 20 kPa
